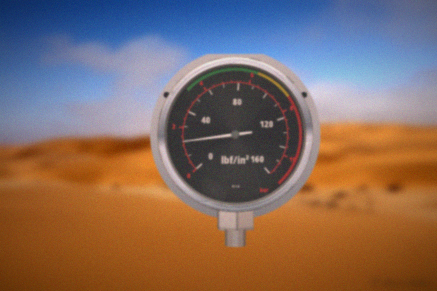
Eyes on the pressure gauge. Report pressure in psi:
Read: 20 psi
